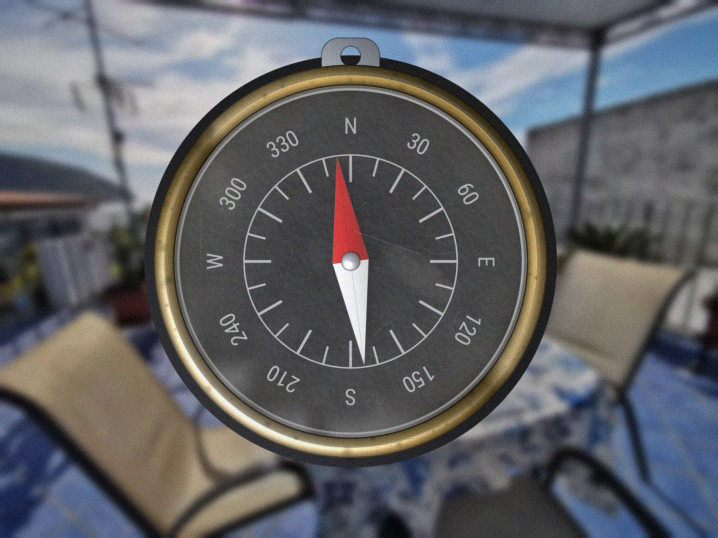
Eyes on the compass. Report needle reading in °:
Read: 352.5 °
